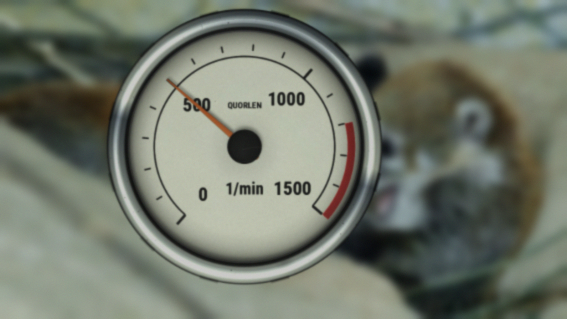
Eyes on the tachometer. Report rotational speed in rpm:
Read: 500 rpm
